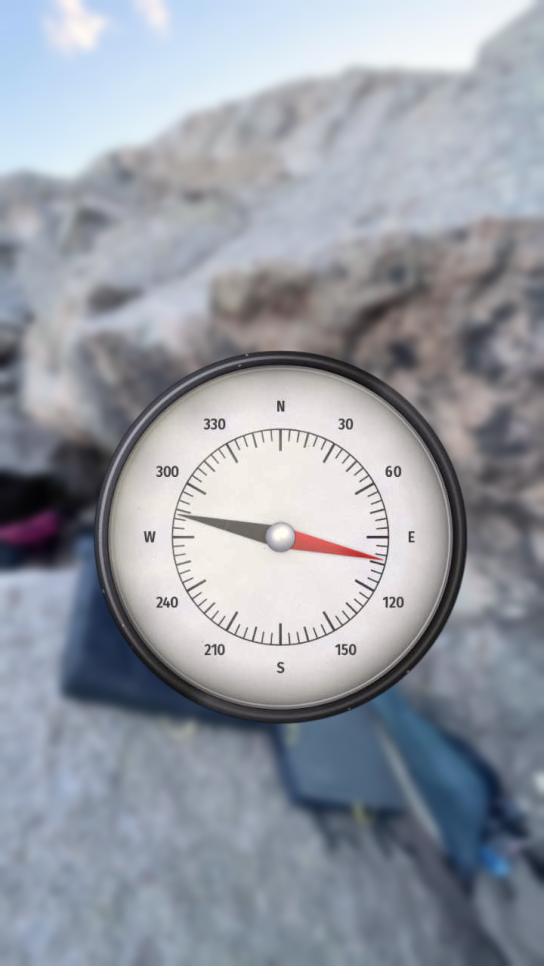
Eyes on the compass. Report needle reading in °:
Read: 102.5 °
